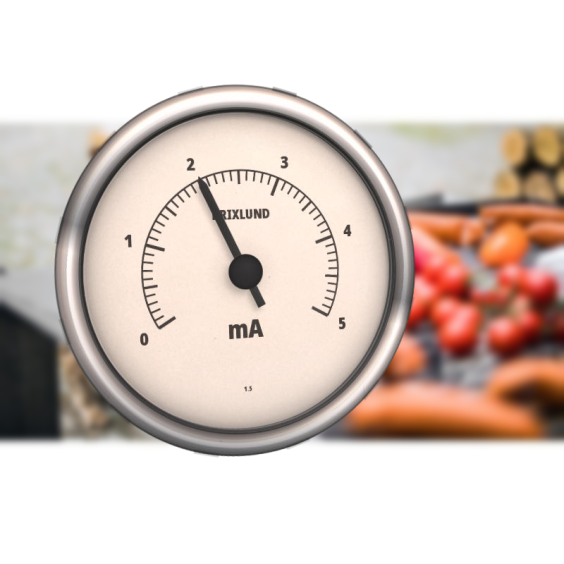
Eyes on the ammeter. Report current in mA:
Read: 2 mA
